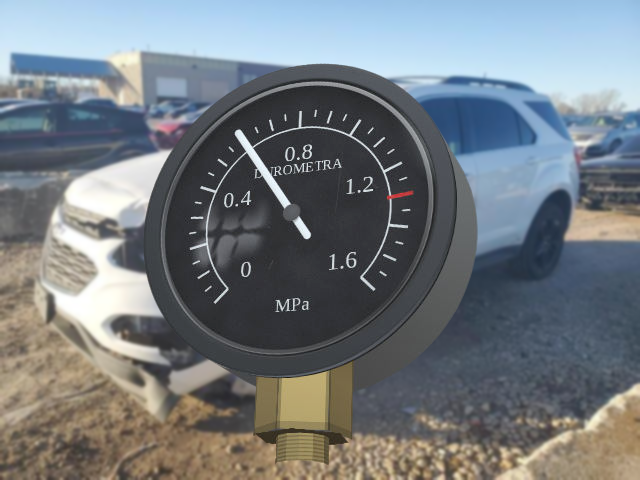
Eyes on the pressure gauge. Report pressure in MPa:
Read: 0.6 MPa
